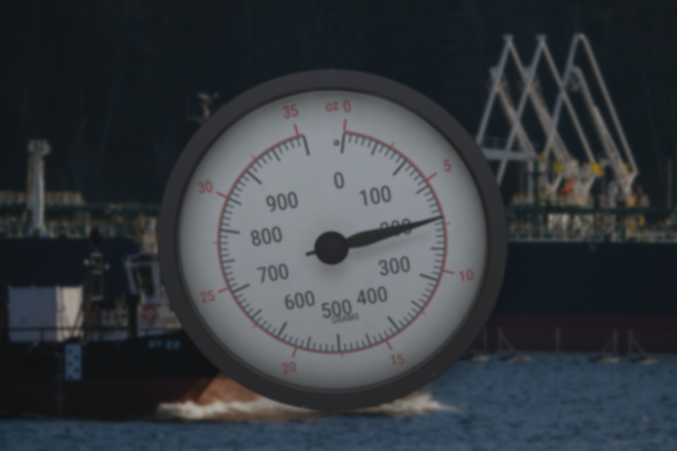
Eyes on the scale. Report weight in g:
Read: 200 g
